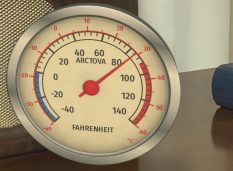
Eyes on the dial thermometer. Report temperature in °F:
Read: 84 °F
